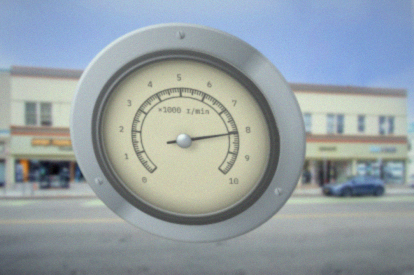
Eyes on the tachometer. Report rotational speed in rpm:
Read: 8000 rpm
